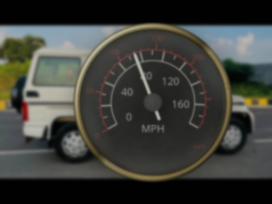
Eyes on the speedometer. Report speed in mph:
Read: 75 mph
